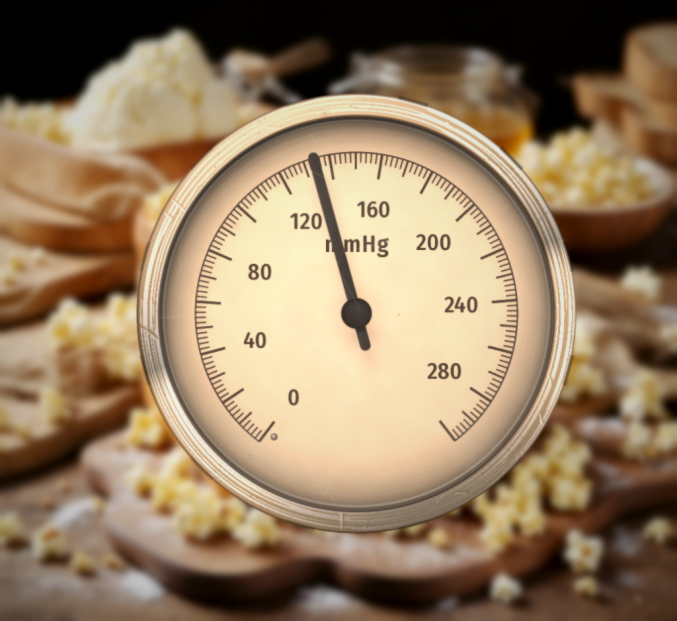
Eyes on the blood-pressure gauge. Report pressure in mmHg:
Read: 134 mmHg
